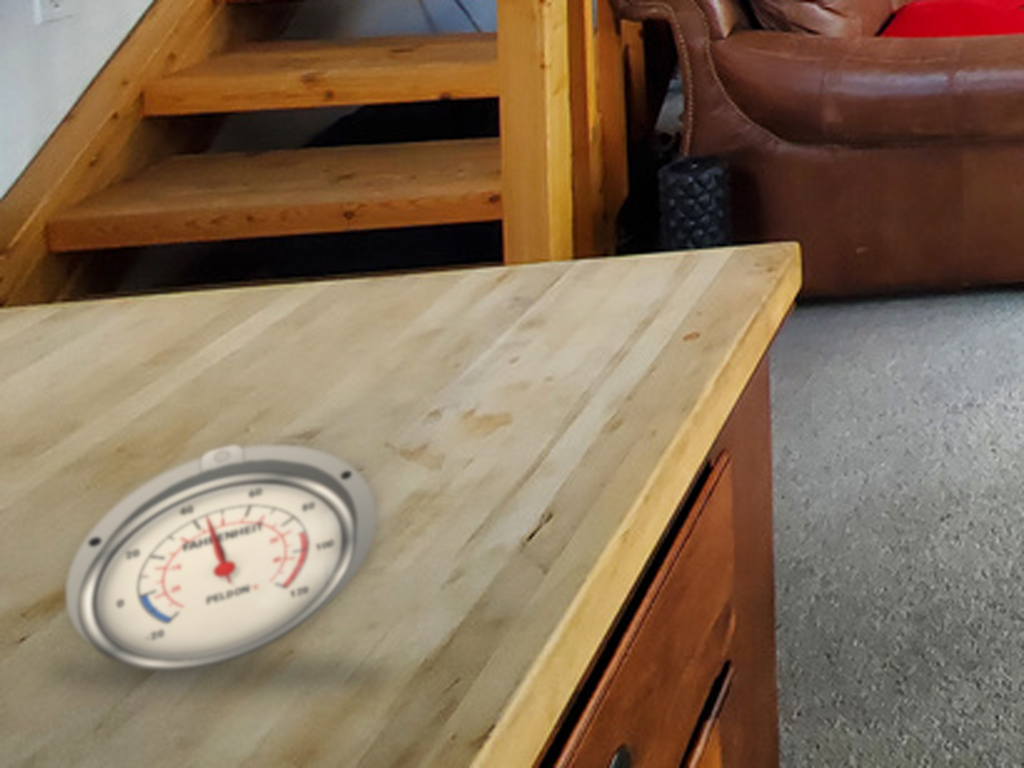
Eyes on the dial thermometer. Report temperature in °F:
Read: 45 °F
